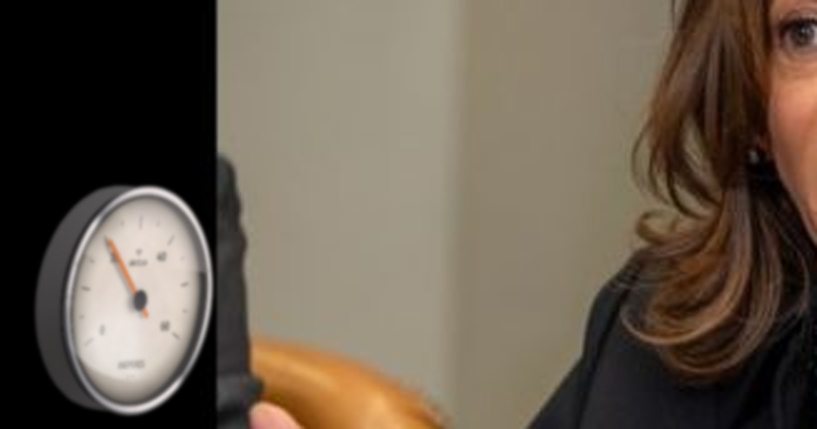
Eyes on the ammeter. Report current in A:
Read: 20 A
